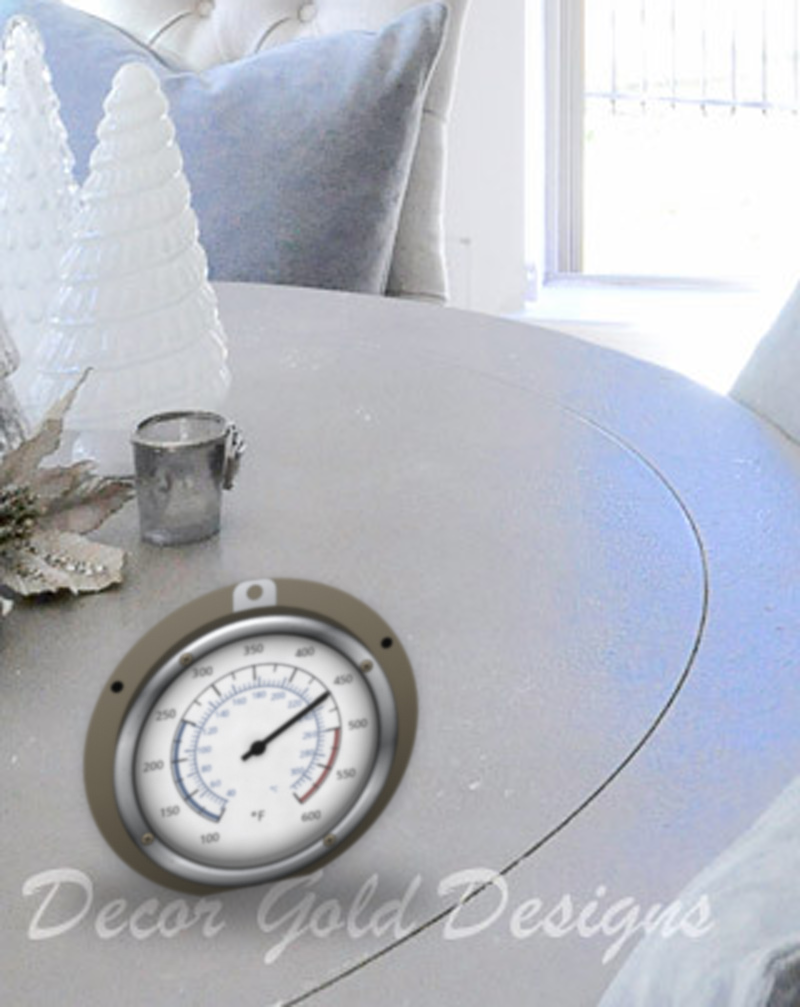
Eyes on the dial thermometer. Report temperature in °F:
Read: 450 °F
